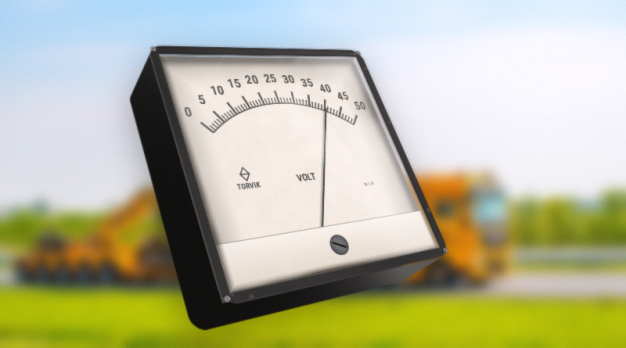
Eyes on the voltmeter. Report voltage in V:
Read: 40 V
